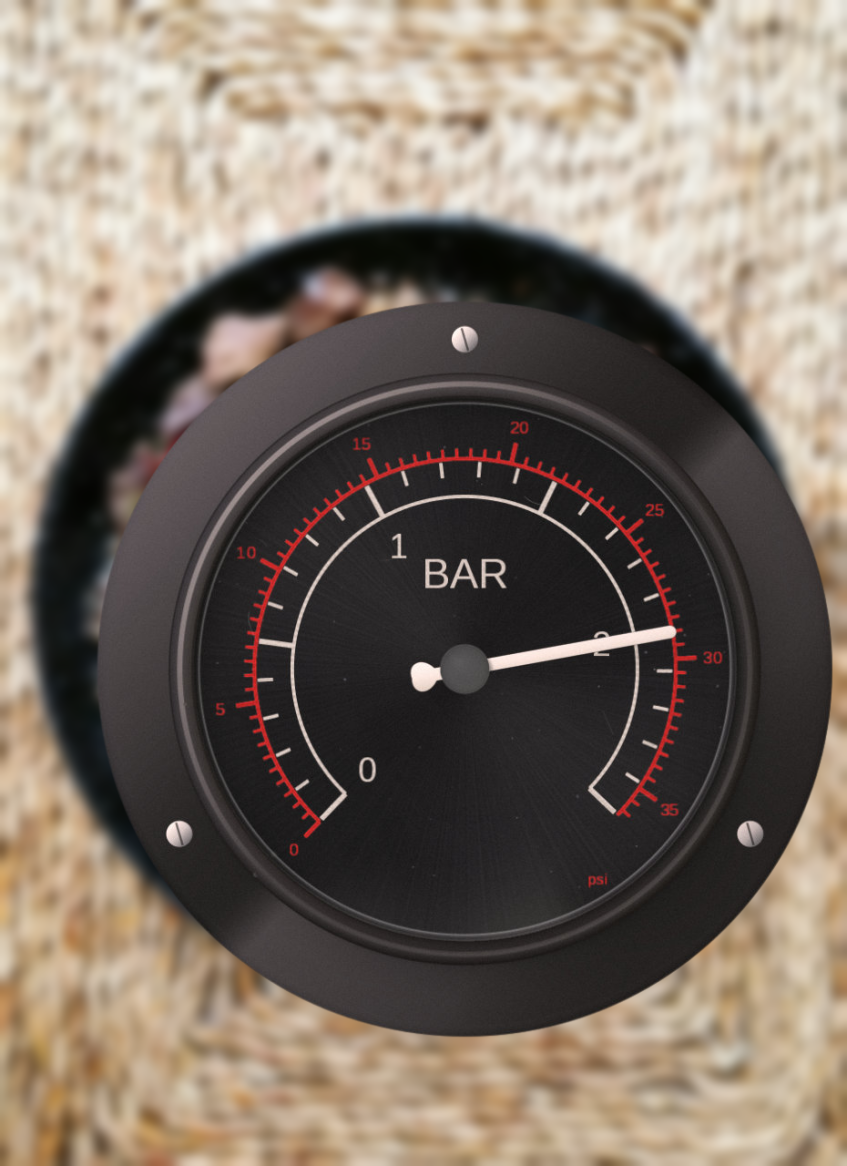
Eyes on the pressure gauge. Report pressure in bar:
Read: 2 bar
